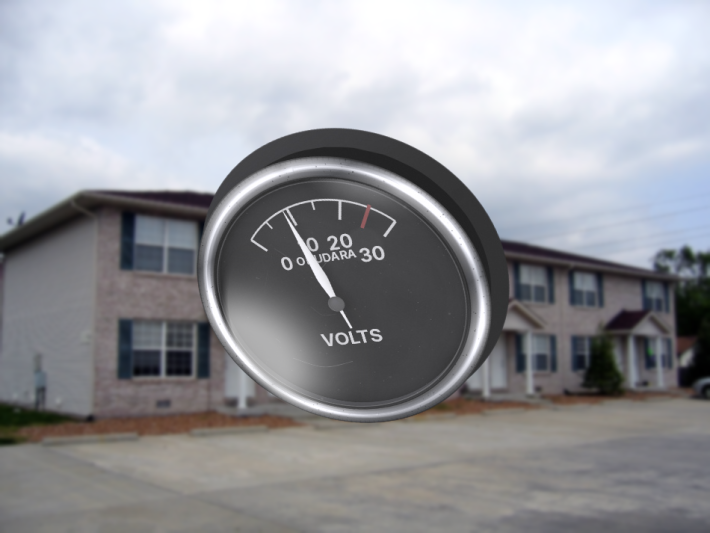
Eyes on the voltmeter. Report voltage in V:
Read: 10 V
